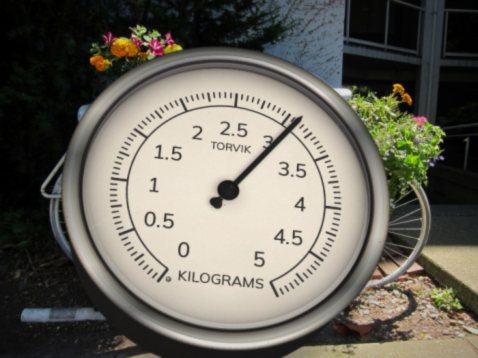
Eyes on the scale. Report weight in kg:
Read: 3.1 kg
